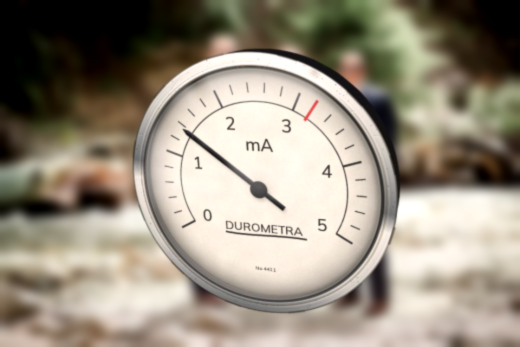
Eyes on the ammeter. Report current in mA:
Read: 1.4 mA
